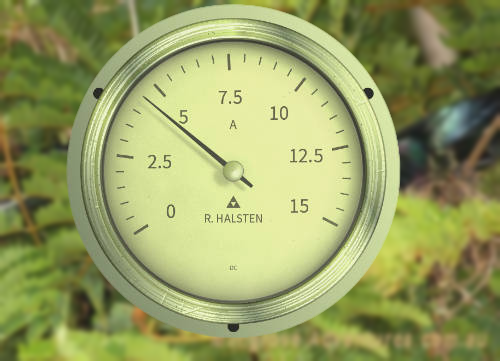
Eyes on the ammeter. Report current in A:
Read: 4.5 A
